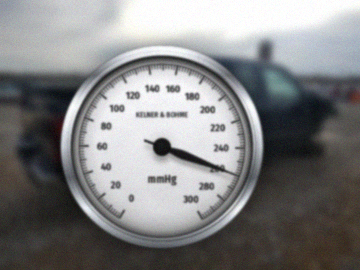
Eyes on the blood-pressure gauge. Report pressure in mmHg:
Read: 260 mmHg
